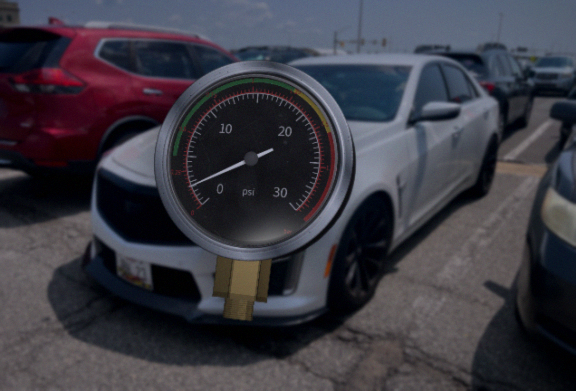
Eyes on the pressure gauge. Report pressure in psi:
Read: 2 psi
